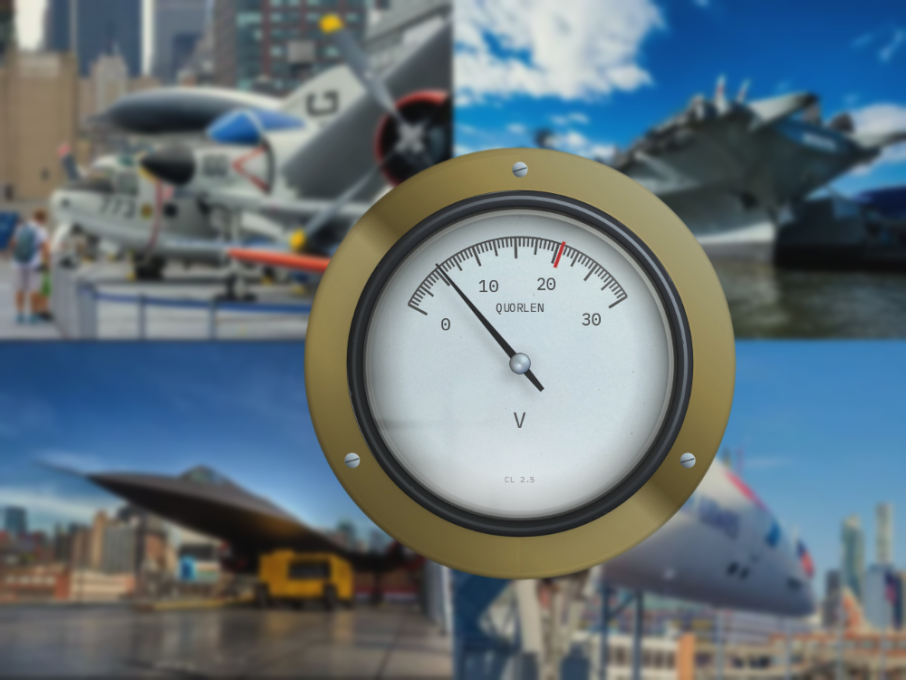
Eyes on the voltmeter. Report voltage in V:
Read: 5.5 V
